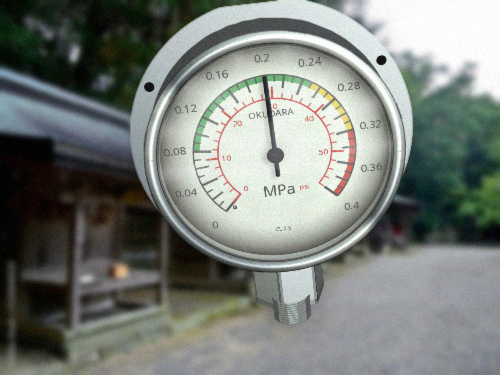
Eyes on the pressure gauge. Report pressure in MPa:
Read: 0.2 MPa
